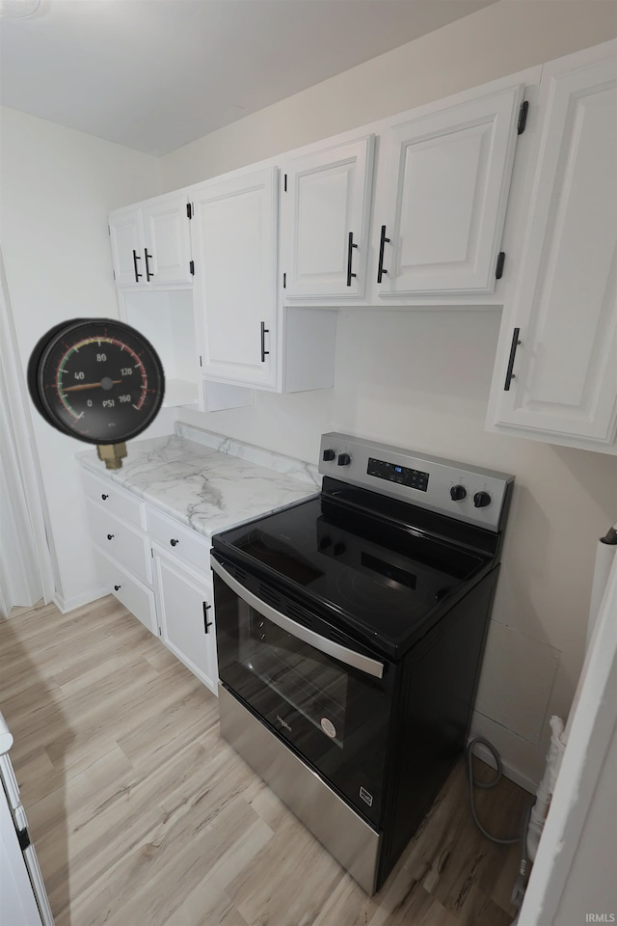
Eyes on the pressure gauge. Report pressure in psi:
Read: 25 psi
